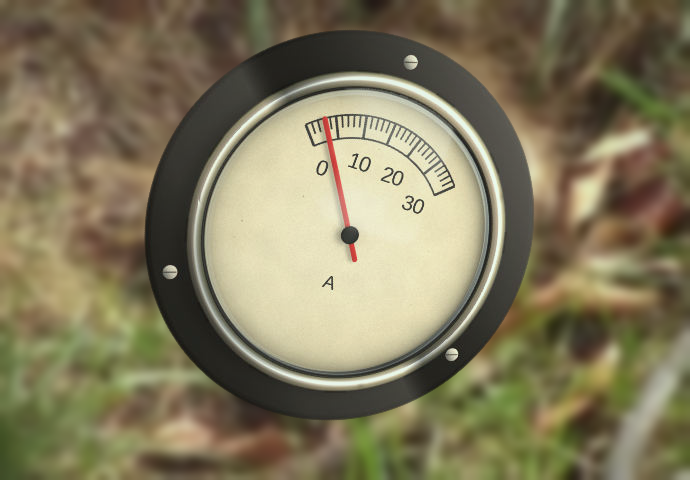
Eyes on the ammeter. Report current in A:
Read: 3 A
